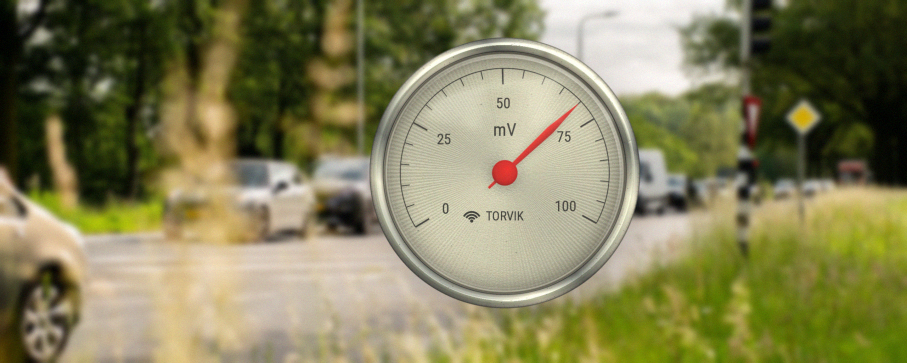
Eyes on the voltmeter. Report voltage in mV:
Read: 70 mV
